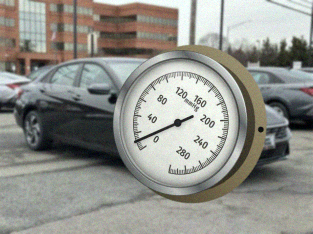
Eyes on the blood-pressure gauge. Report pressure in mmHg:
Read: 10 mmHg
